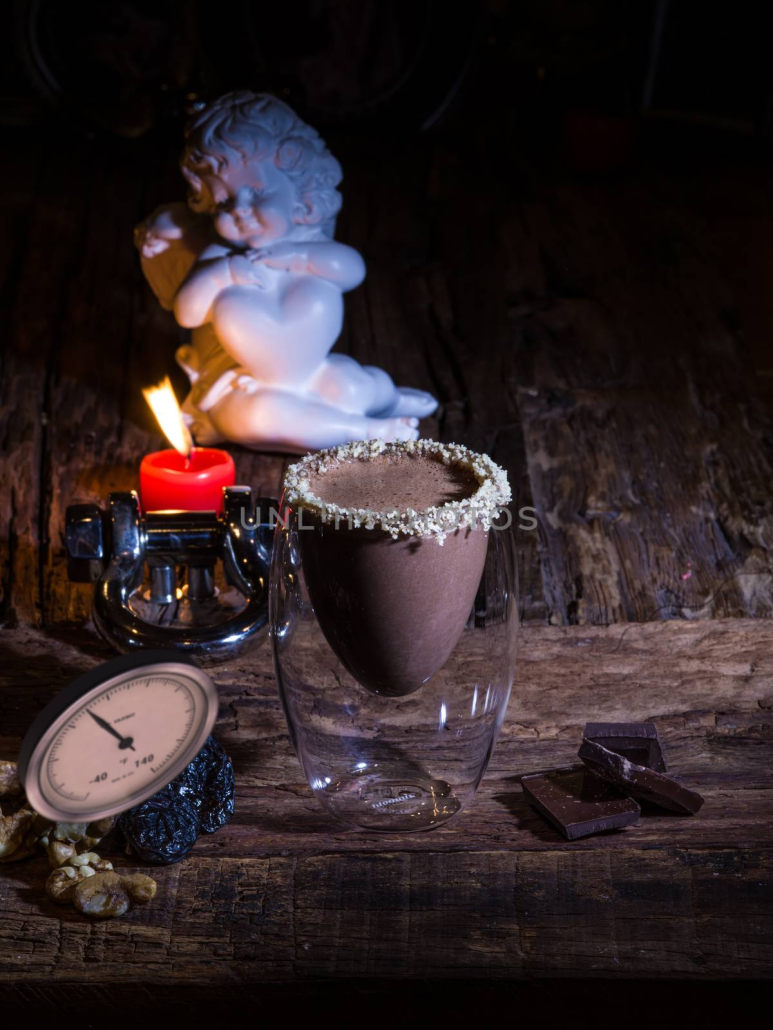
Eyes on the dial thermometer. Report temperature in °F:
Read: 30 °F
